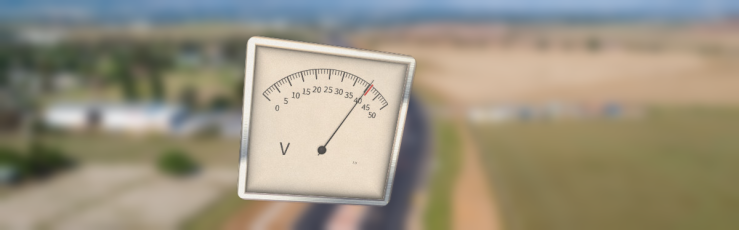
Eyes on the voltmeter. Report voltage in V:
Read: 40 V
